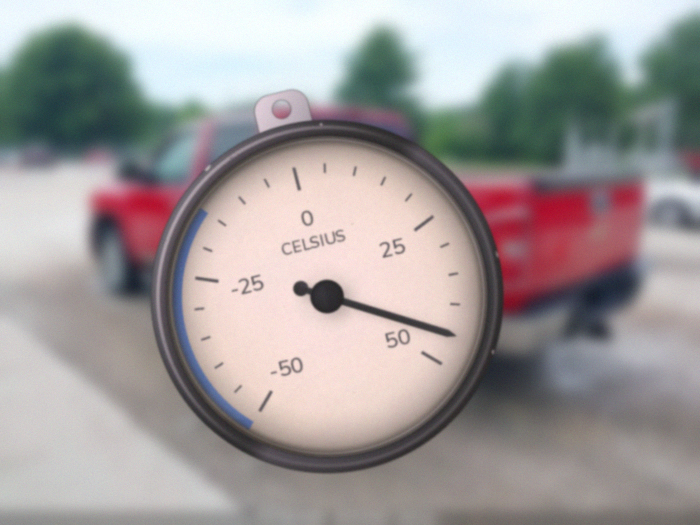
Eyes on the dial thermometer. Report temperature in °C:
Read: 45 °C
